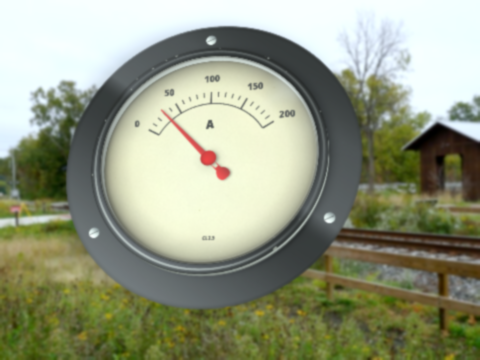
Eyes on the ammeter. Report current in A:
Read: 30 A
